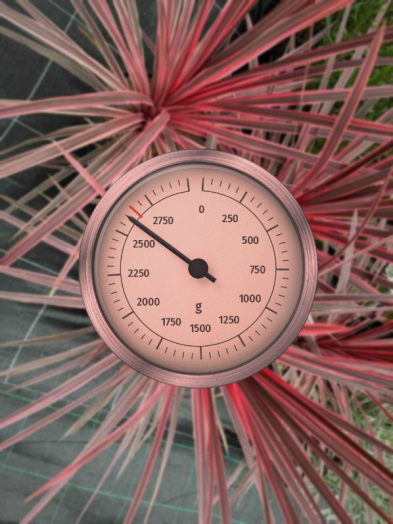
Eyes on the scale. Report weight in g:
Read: 2600 g
